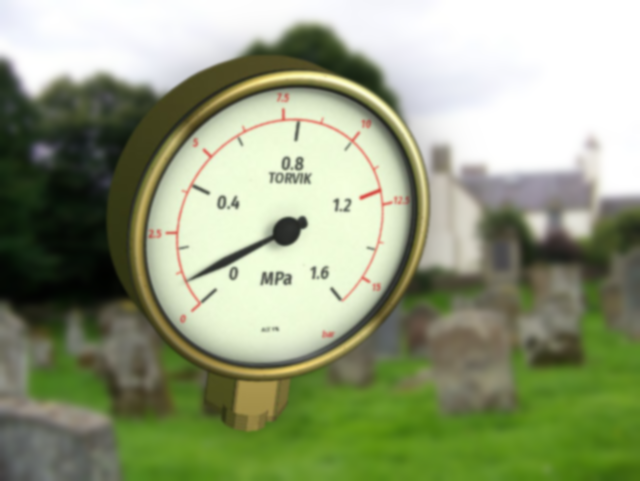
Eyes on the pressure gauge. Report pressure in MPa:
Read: 0.1 MPa
